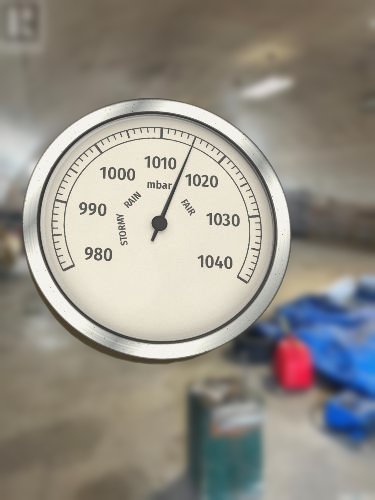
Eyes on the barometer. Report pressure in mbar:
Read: 1015 mbar
